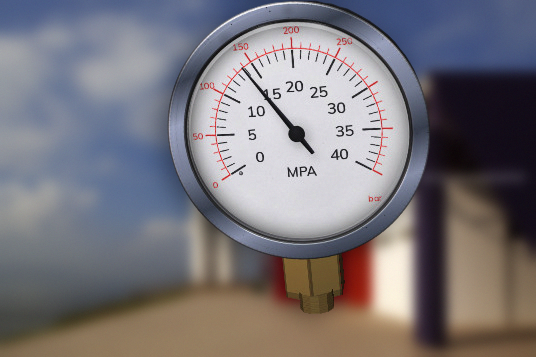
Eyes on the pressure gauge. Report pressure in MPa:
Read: 14 MPa
